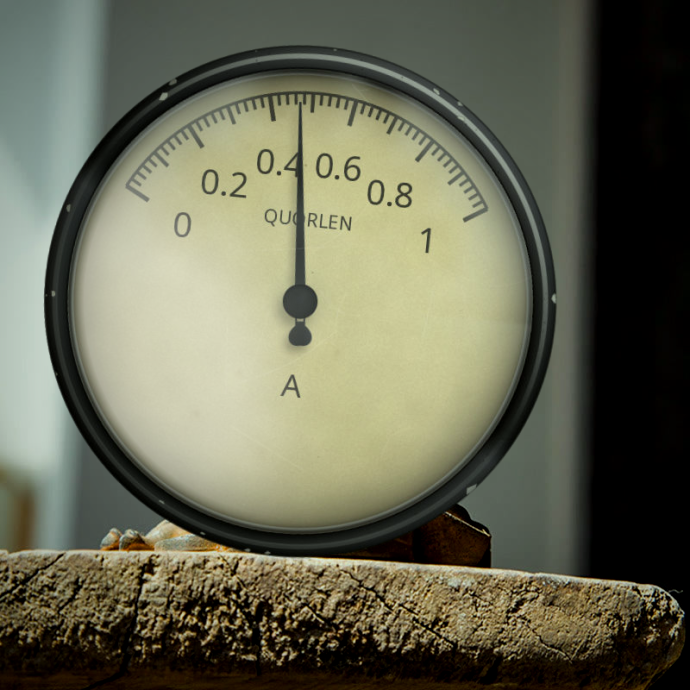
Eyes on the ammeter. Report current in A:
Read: 0.47 A
